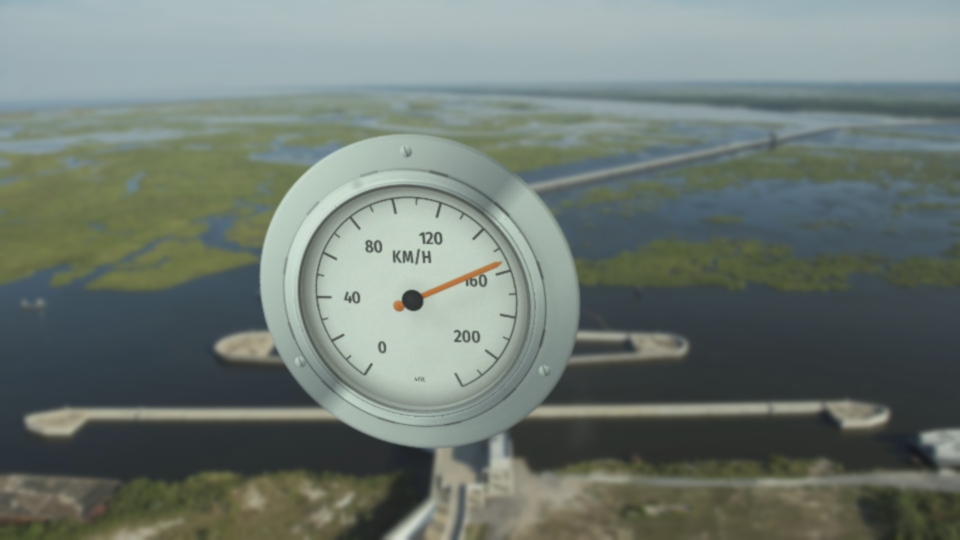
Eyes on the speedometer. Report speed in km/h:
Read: 155 km/h
